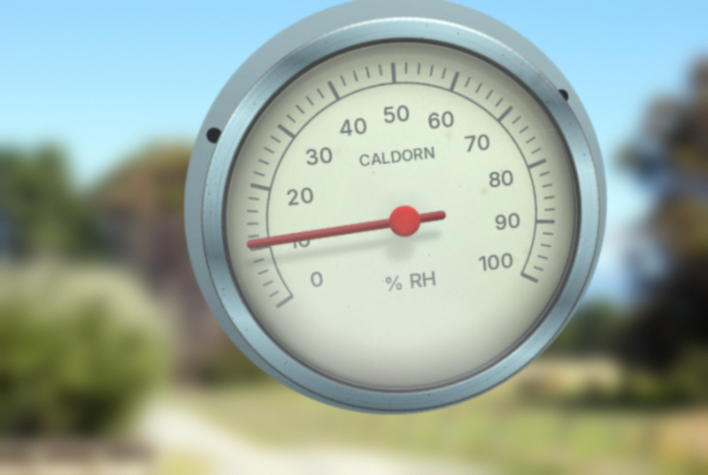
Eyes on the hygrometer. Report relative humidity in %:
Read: 11 %
